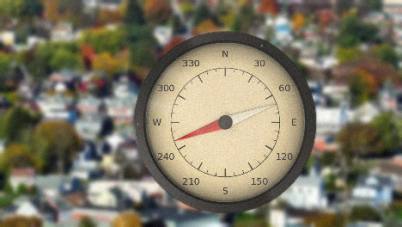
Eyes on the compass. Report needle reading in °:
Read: 250 °
